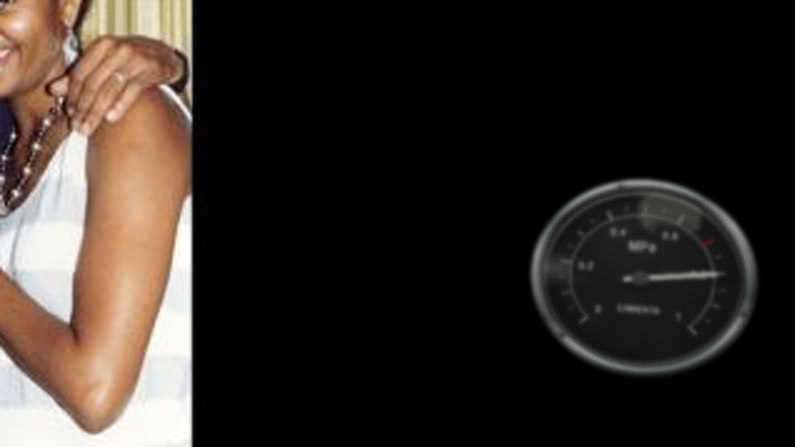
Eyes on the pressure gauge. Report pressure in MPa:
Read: 0.8 MPa
